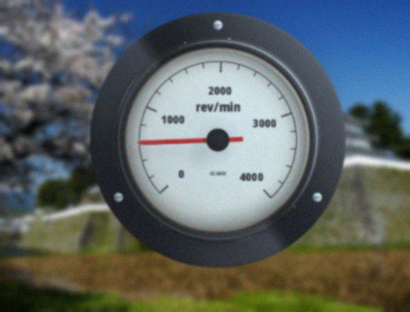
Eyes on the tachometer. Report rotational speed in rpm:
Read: 600 rpm
